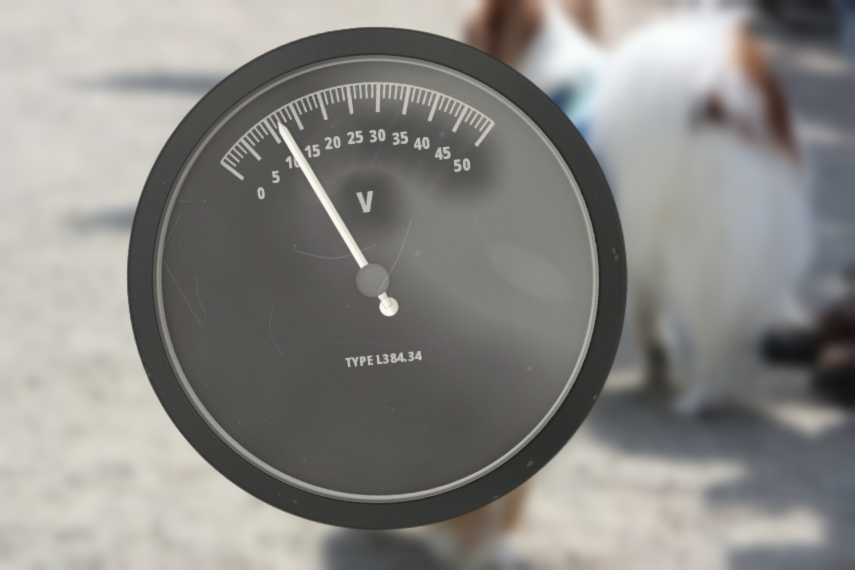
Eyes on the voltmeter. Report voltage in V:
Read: 12 V
